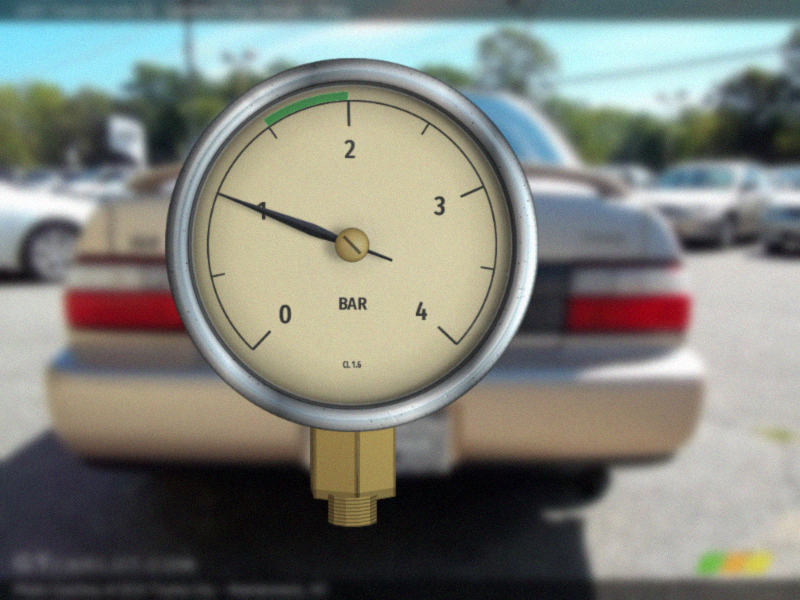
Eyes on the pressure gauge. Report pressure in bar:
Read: 1 bar
